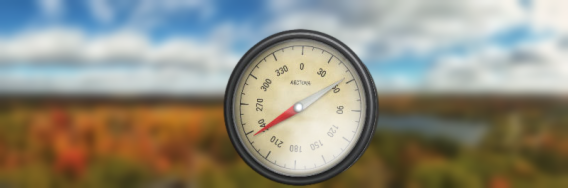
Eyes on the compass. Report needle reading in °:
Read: 235 °
